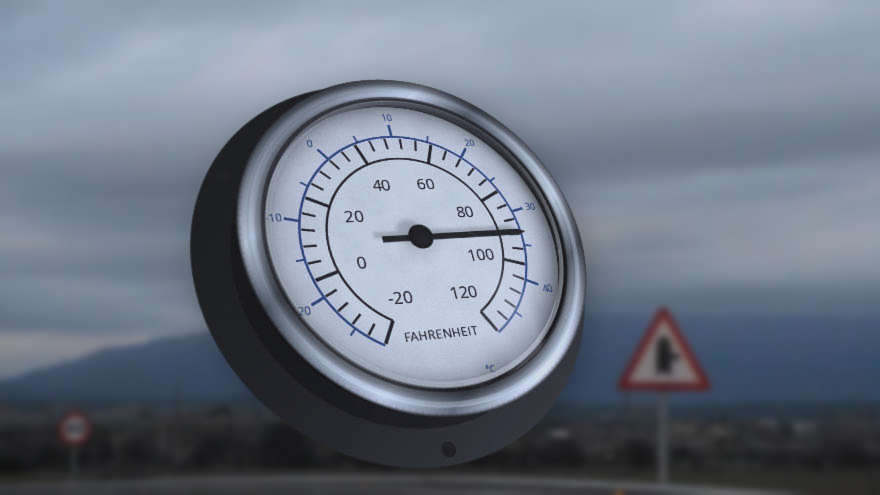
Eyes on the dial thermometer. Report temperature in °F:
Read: 92 °F
